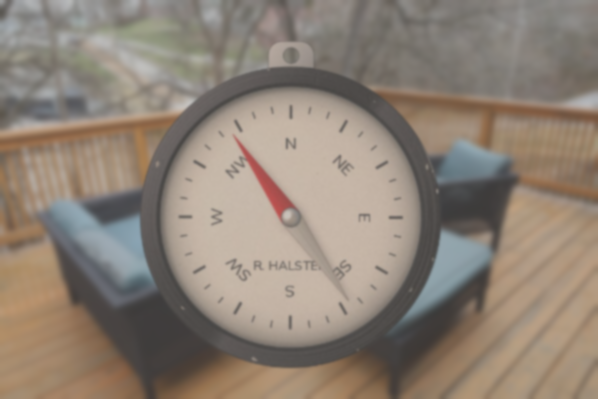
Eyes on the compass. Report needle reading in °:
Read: 325 °
